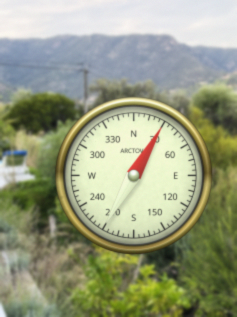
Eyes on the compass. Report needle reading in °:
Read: 30 °
